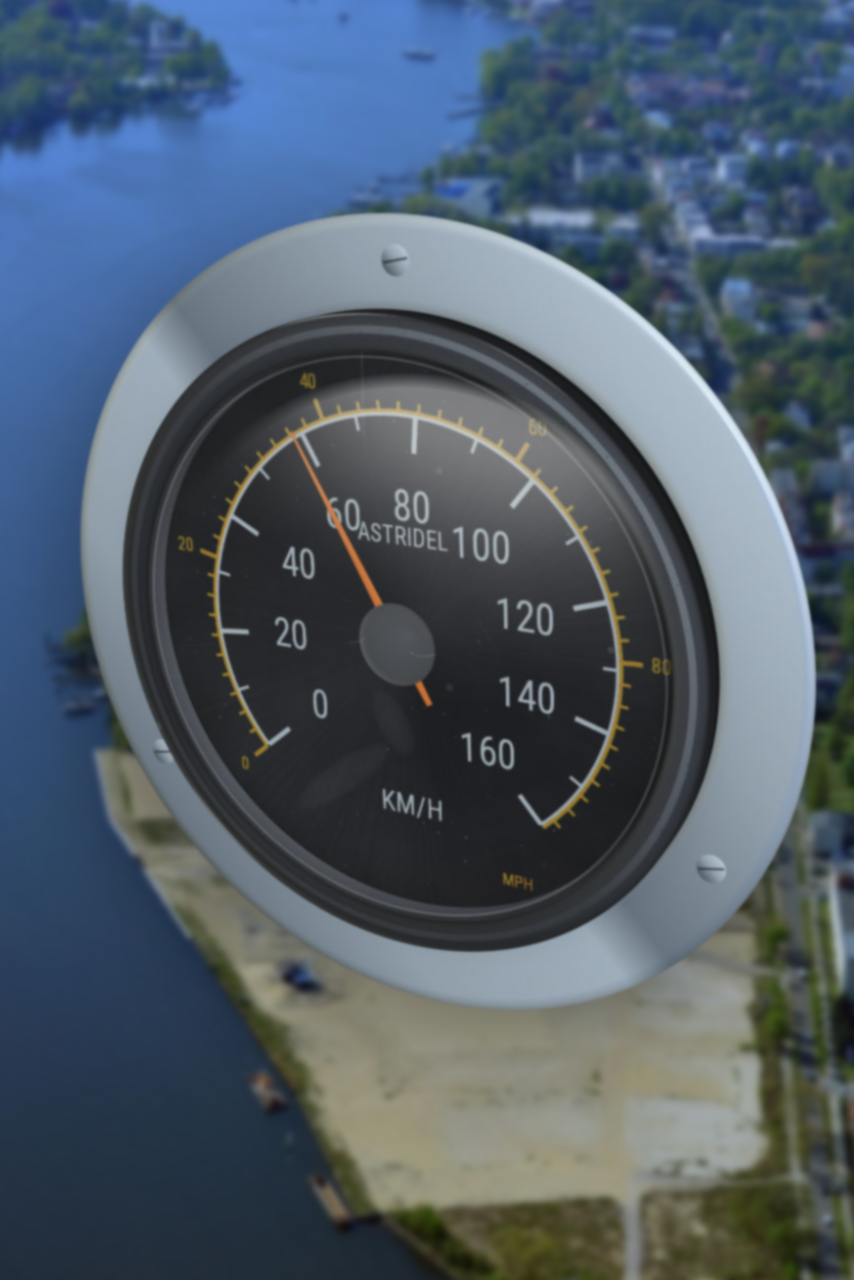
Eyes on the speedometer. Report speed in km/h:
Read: 60 km/h
